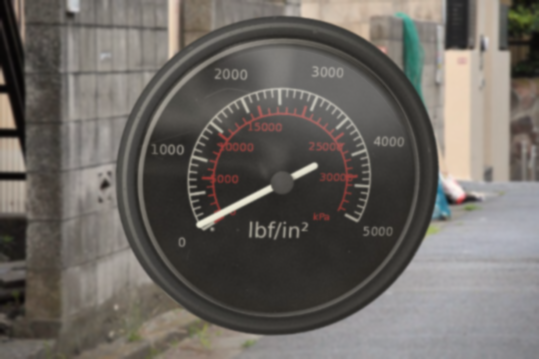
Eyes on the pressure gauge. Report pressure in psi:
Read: 100 psi
